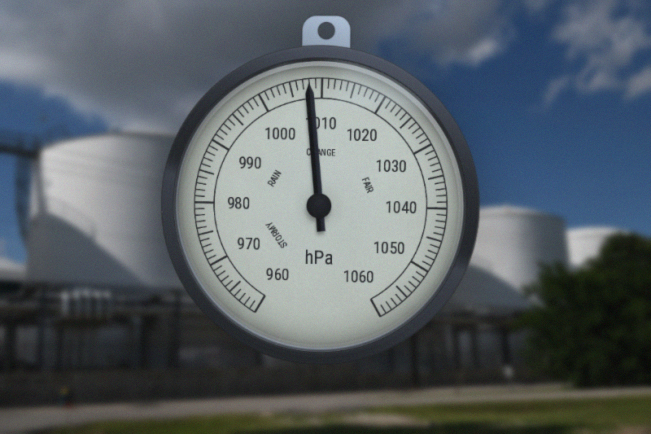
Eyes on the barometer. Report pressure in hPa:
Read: 1008 hPa
